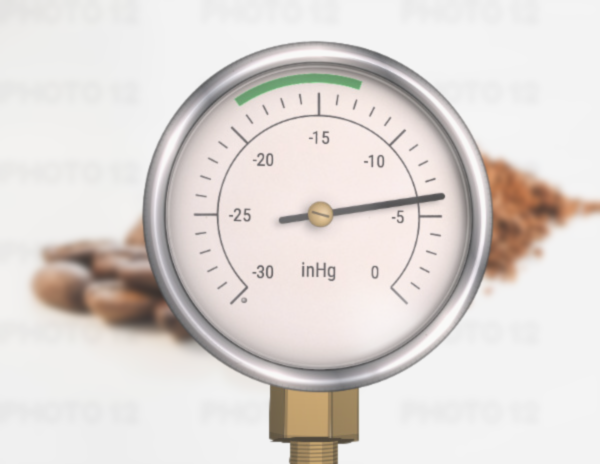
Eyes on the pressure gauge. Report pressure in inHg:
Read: -6 inHg
